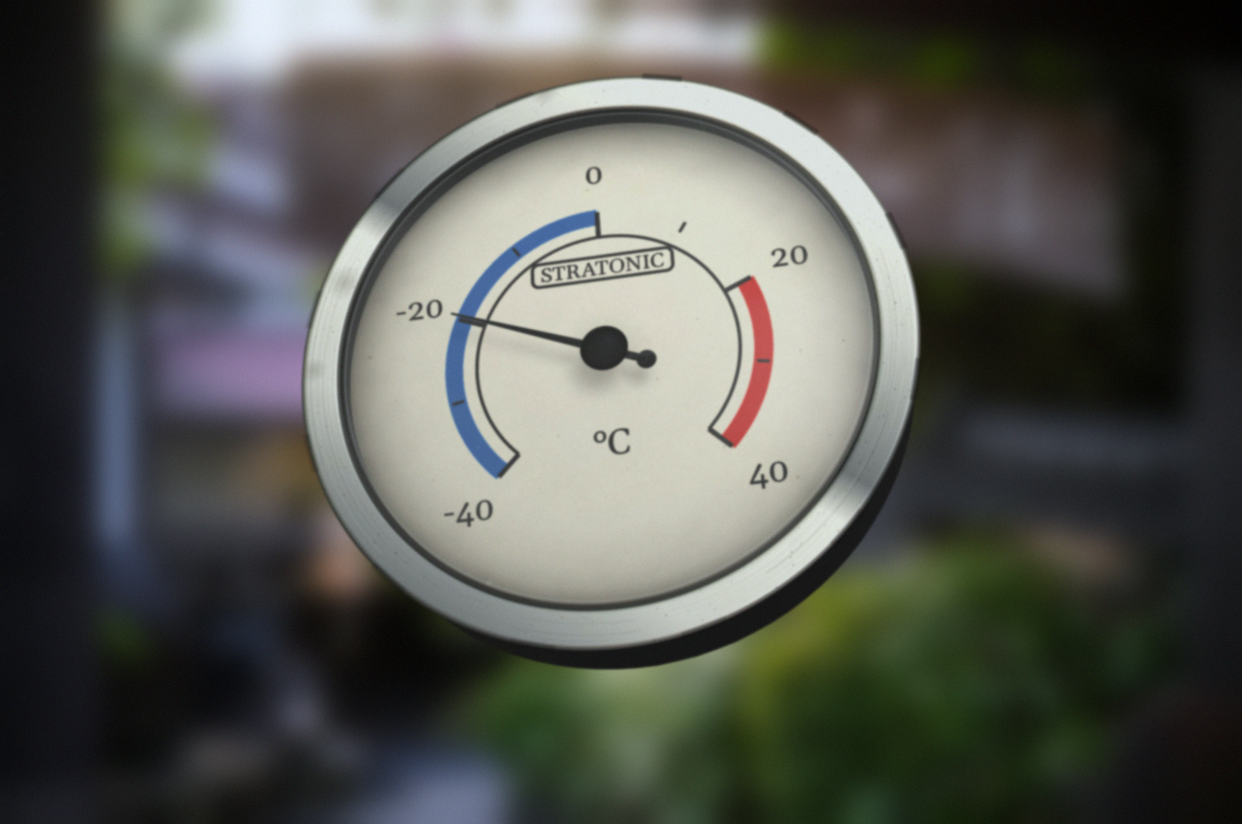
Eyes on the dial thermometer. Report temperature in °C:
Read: -20 °C
